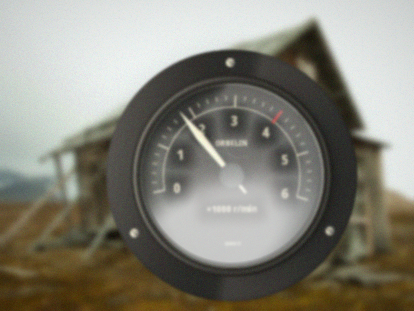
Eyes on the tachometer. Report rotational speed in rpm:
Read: 1800 rpm
